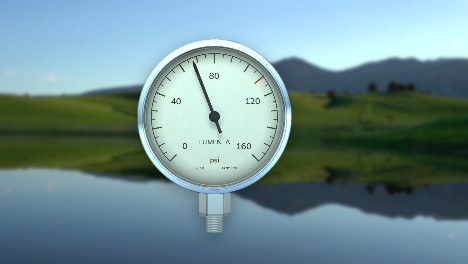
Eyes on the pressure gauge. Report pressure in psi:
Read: 67.5 psi
